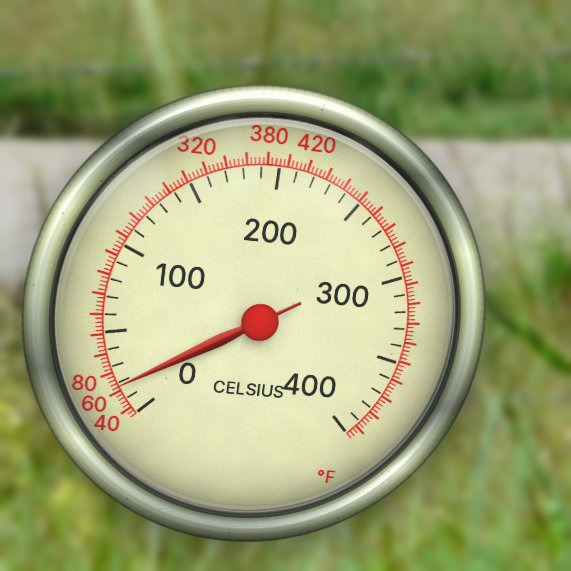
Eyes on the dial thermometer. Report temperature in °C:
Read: 20 °C
